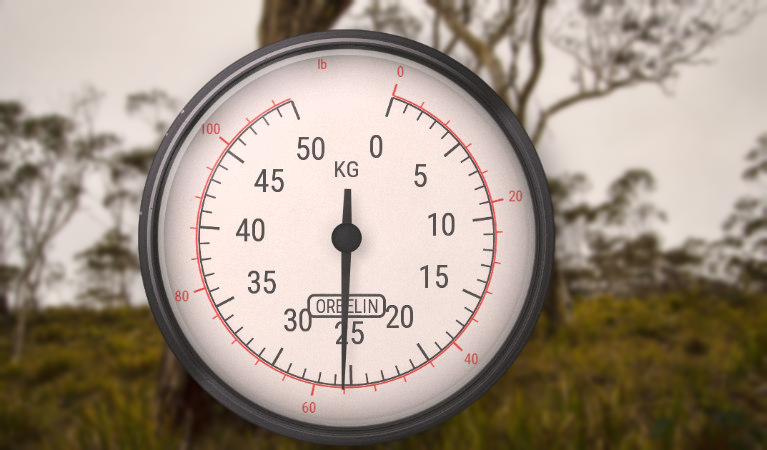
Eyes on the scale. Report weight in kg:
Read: 25.5 kg
